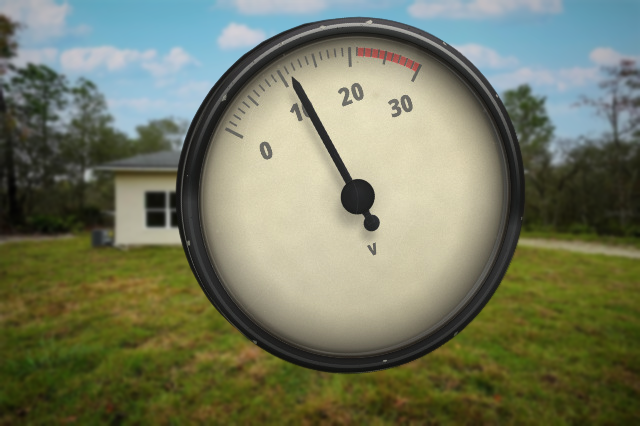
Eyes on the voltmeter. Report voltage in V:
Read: 11 V
